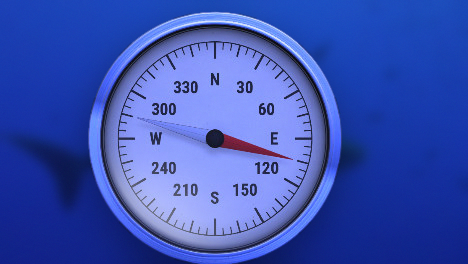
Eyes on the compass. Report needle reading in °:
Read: 105 °
